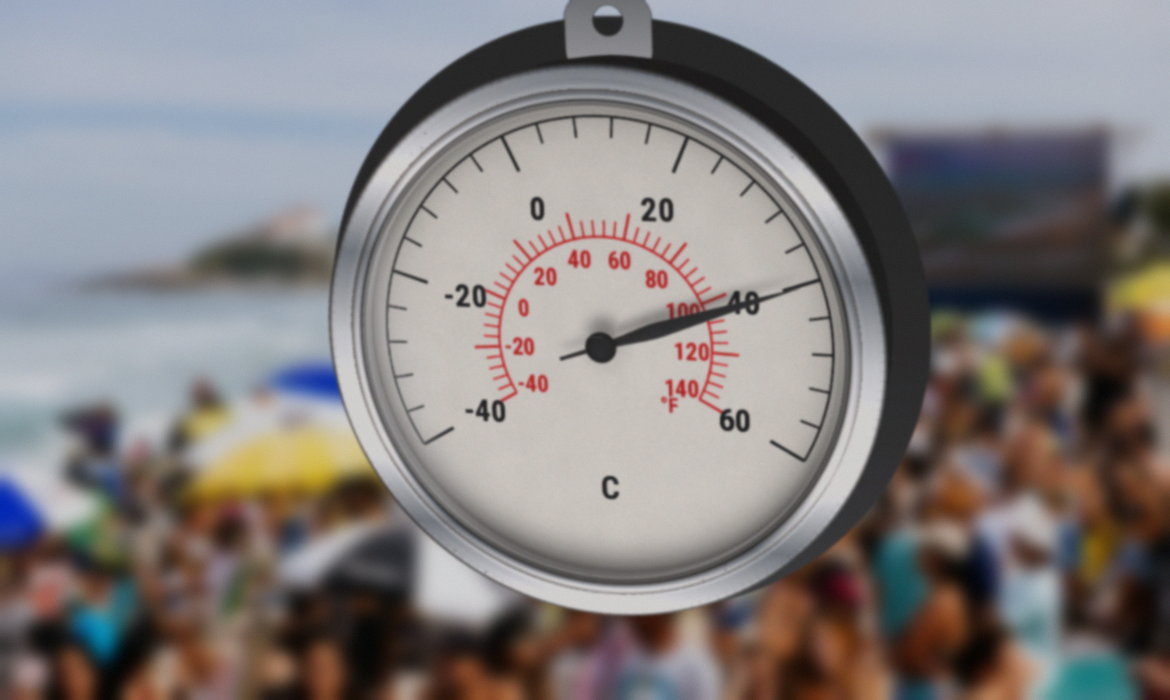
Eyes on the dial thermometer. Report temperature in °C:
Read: 40 °C
